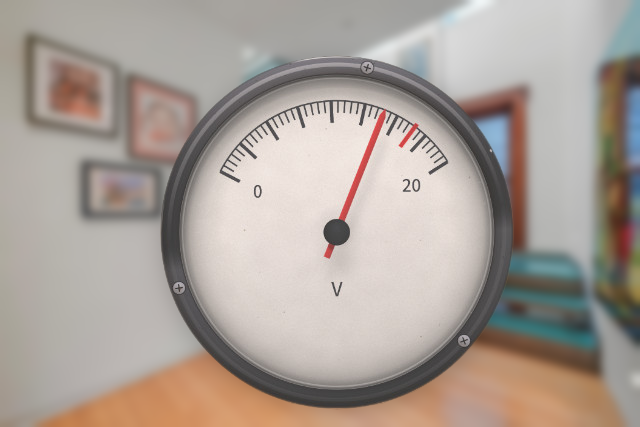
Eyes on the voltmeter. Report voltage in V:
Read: 14 V
